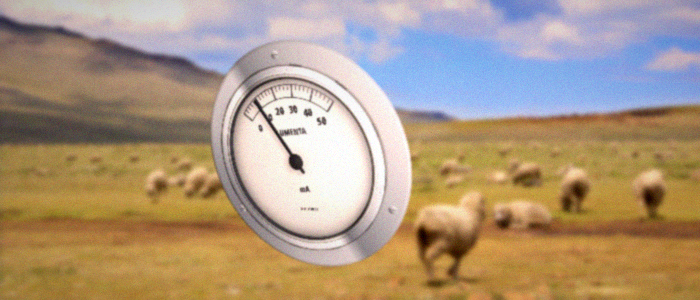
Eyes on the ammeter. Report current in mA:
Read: 10 mA
